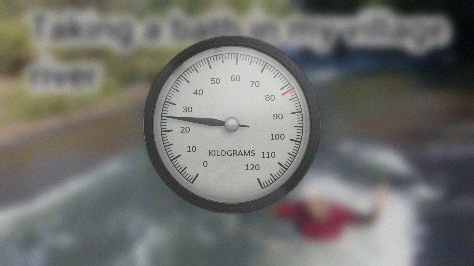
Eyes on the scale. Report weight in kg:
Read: 25 kg
